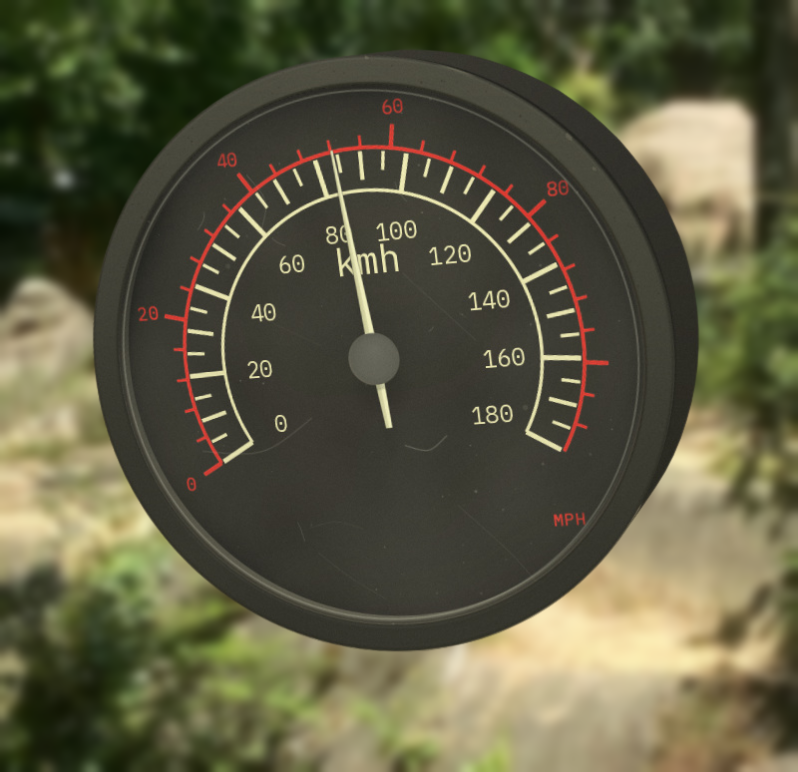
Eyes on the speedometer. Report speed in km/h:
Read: 85 km/h
